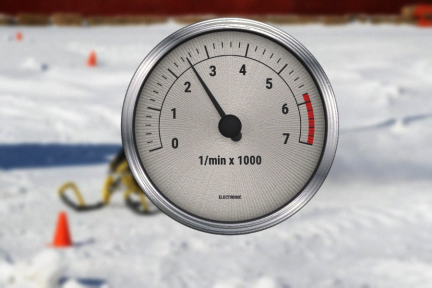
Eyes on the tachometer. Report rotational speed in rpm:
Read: 2500 rpm
